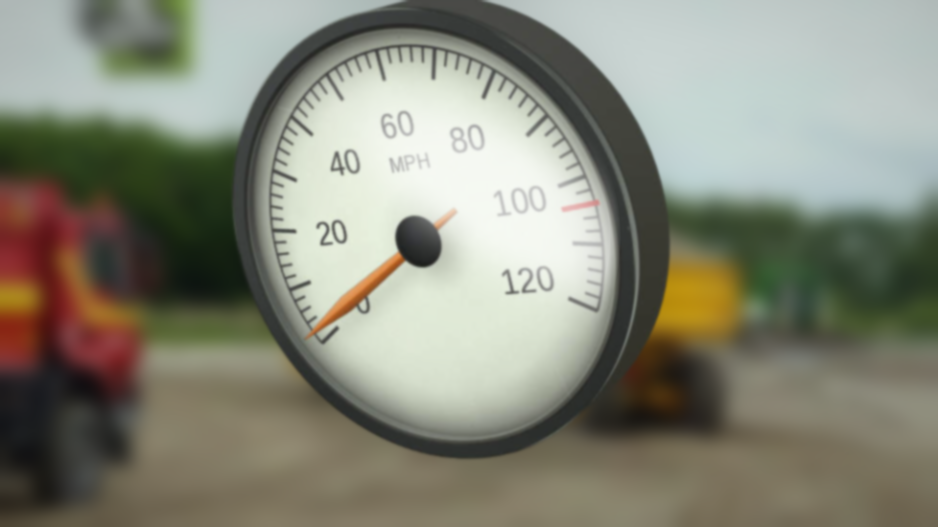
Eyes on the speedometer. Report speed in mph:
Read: 2 mph
